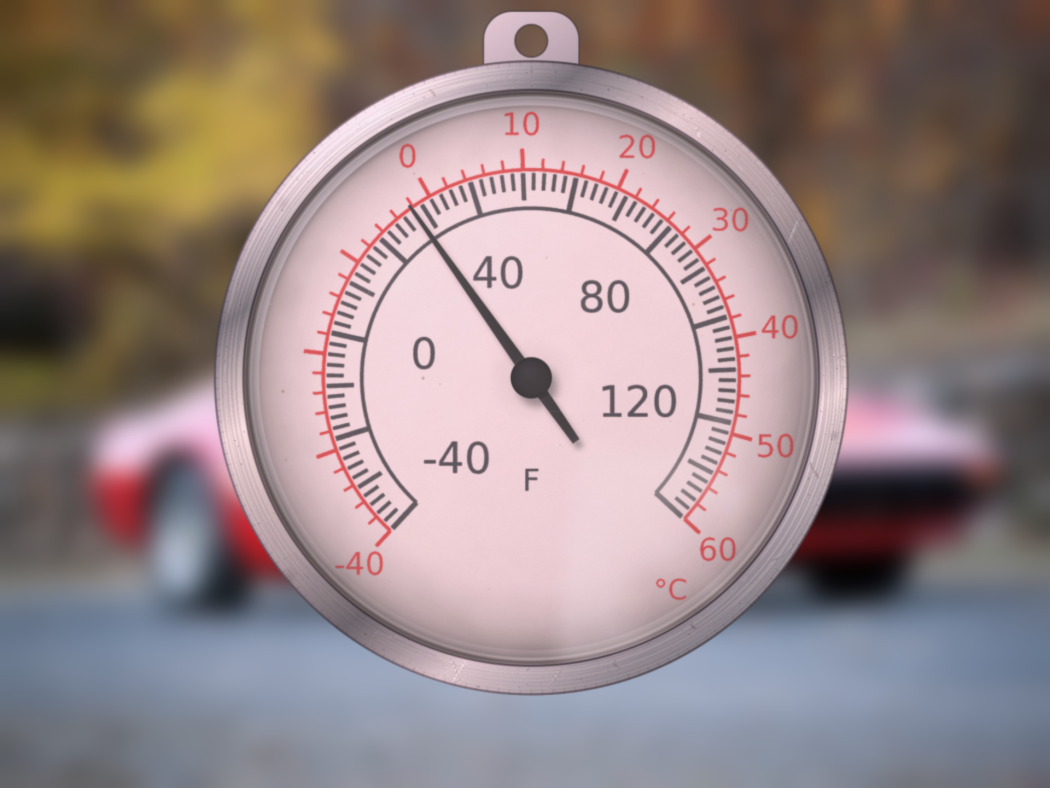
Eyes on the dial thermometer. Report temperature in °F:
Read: 28 °F
